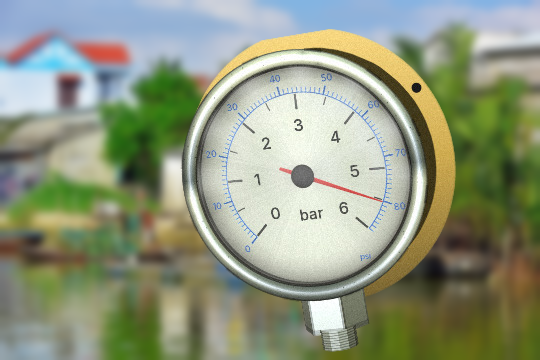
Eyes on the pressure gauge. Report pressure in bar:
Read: 5.5 bar
